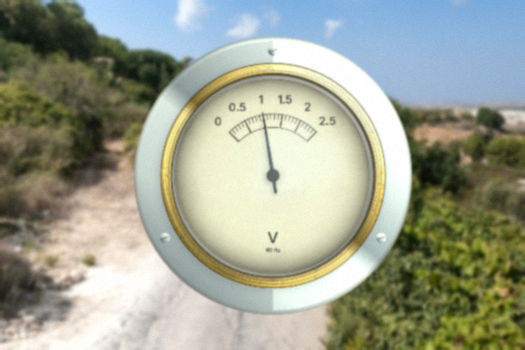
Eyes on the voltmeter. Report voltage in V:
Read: 1 V
